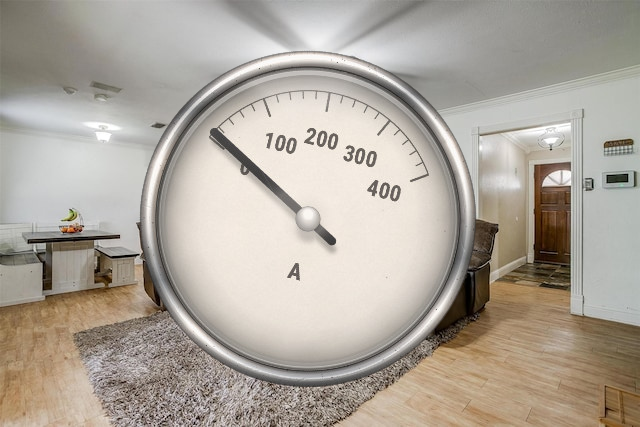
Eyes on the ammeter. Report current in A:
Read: 10 A
